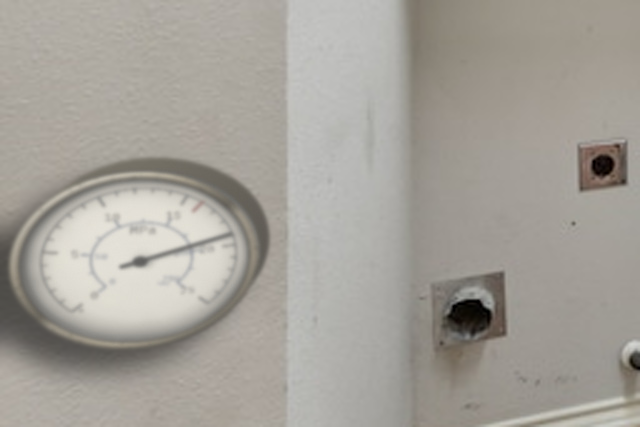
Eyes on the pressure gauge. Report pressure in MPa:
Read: 19 MPa
